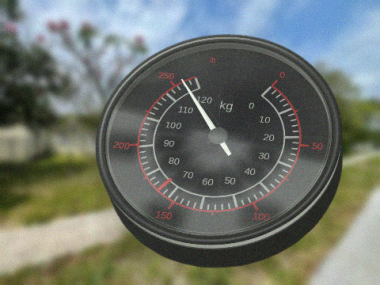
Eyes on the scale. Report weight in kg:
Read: 116 kg
